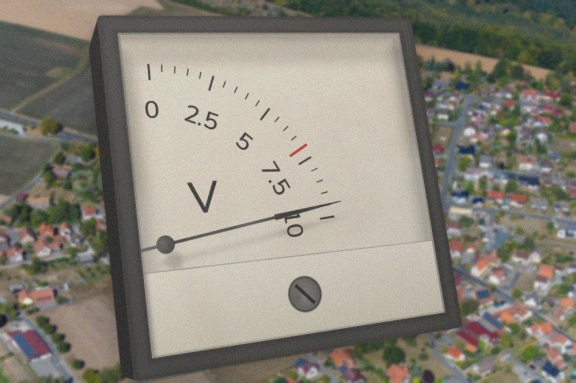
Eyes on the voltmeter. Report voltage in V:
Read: 9.5 V
